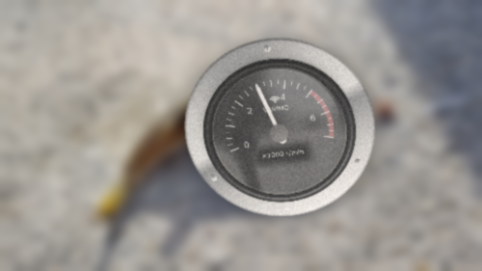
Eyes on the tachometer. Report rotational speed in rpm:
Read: 3000 rpm
